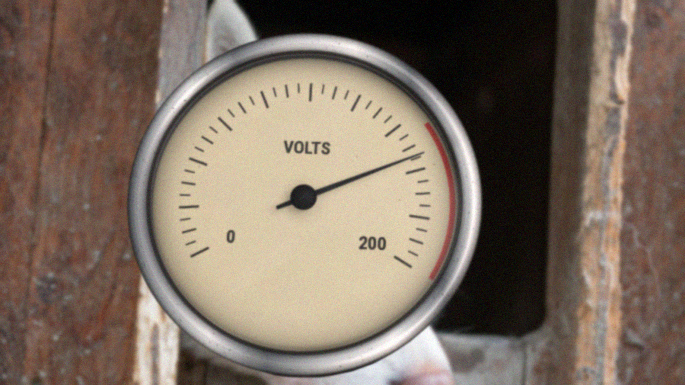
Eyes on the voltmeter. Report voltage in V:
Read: 155 V
